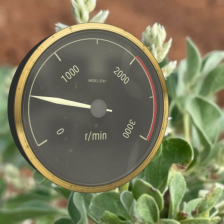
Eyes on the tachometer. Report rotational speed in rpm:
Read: 500 rpm
